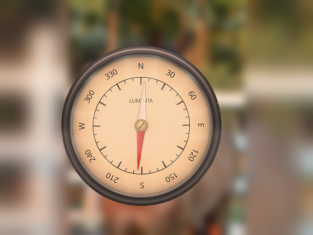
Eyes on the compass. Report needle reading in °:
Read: 185 °
